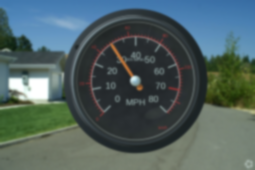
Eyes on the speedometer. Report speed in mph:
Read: 30 mph
